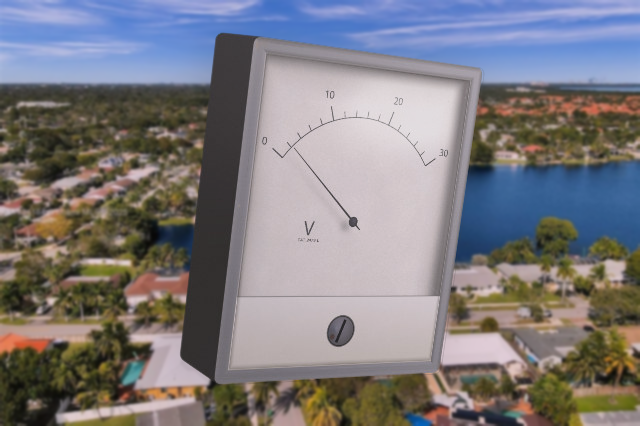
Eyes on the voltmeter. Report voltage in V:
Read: 2 V
